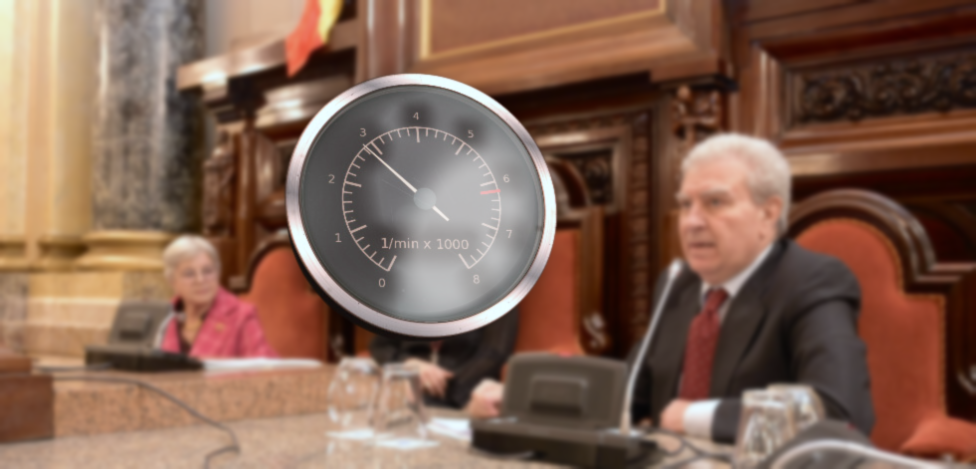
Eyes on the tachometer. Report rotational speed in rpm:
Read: 2800 rpm
